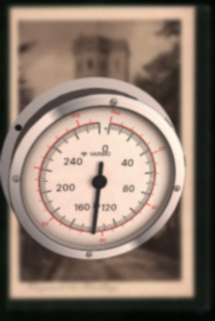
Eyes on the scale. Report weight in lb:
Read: 140 lb
